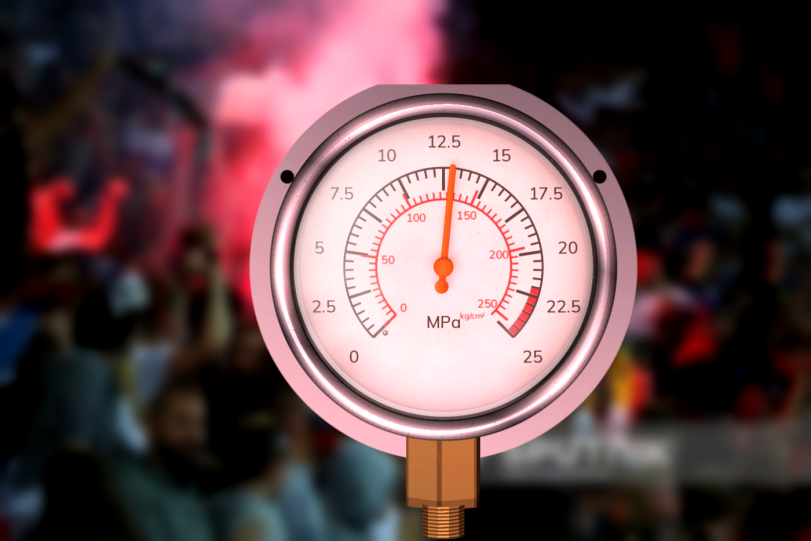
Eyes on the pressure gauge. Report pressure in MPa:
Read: 13 MPa
